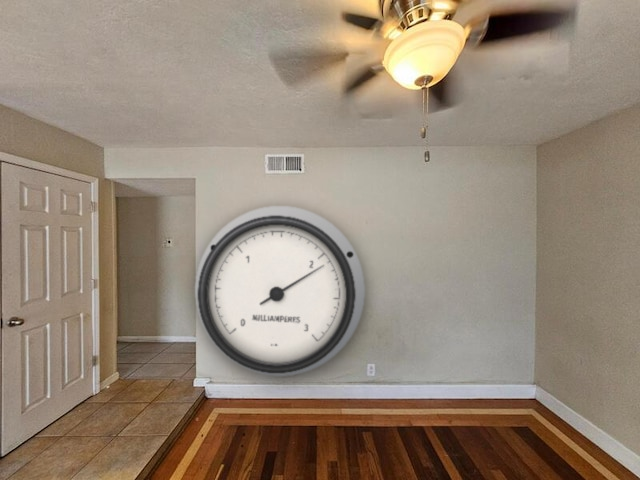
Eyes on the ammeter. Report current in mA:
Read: 2.1 mA
